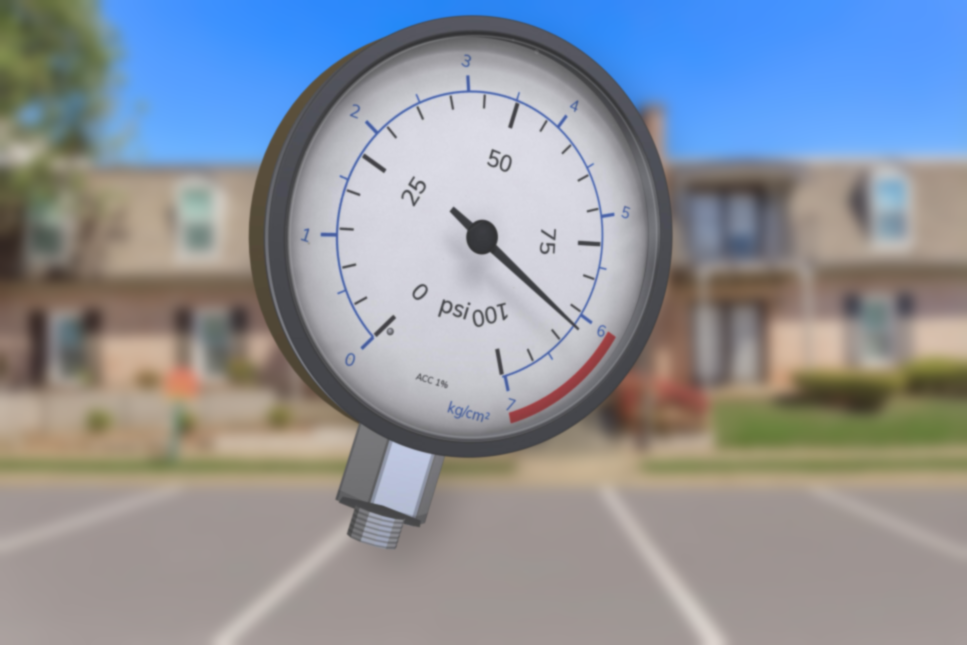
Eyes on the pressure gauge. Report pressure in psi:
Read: 87.5 psi
